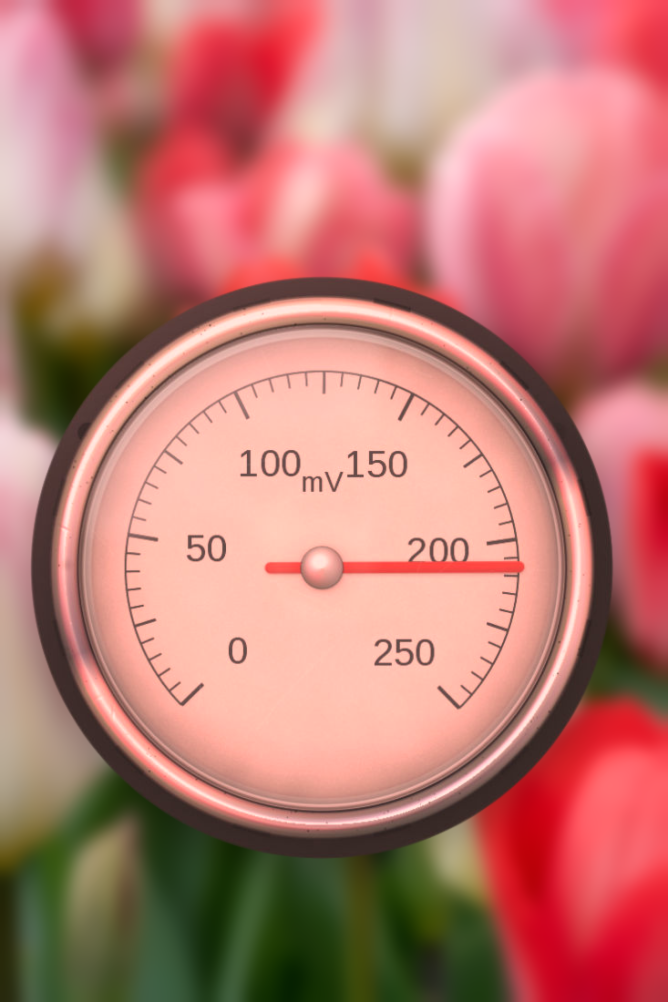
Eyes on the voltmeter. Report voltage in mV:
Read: 207.5 mV
